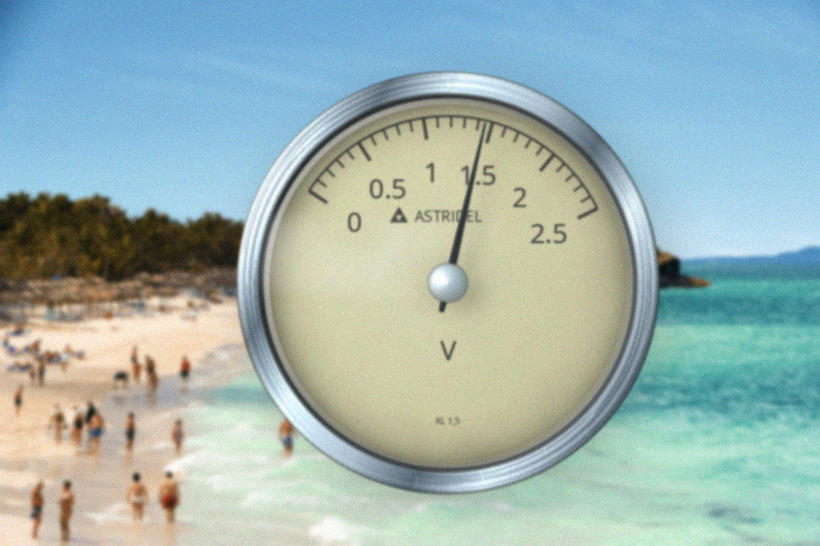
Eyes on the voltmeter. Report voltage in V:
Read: 1.45 V
